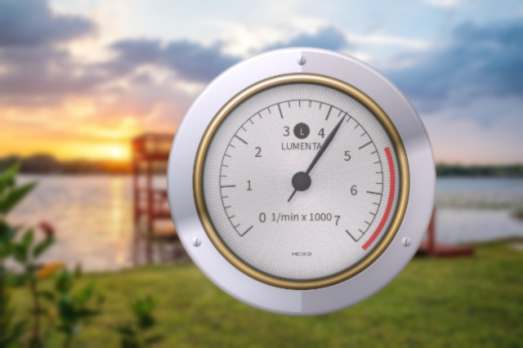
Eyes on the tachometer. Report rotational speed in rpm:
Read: 4300 rpm
